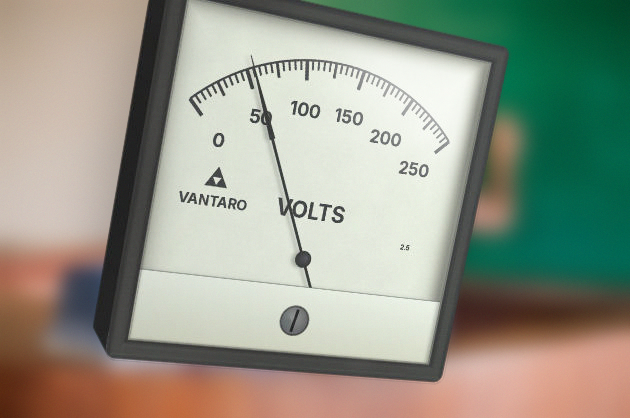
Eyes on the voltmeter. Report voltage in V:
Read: 55 V
